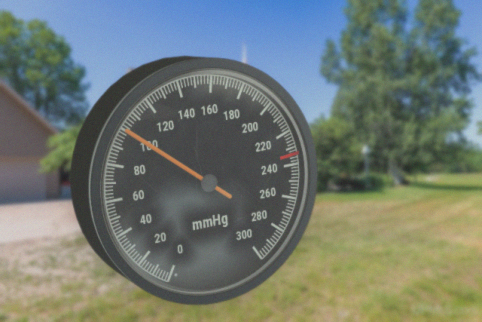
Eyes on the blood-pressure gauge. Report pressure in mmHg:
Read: 100 mmHg
